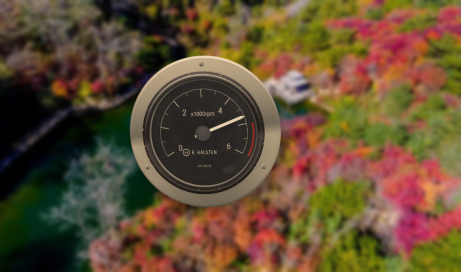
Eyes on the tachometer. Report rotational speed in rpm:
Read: 4750 rpm
